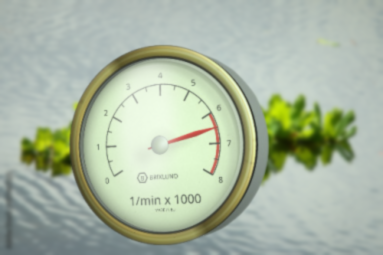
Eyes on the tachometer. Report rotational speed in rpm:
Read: 6500 rpm
